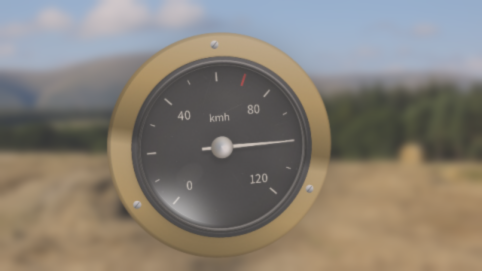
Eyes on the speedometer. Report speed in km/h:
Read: 100 km/h
